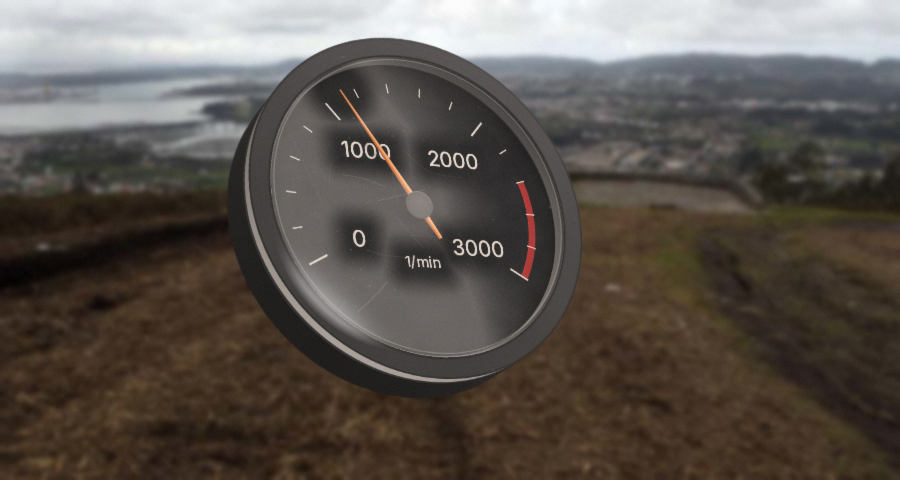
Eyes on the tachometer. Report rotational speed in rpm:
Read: 1100 rpm
